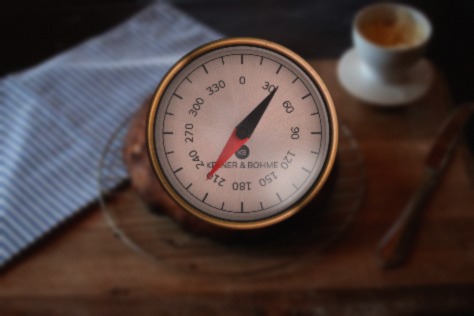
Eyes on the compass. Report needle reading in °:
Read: 217.5 °
